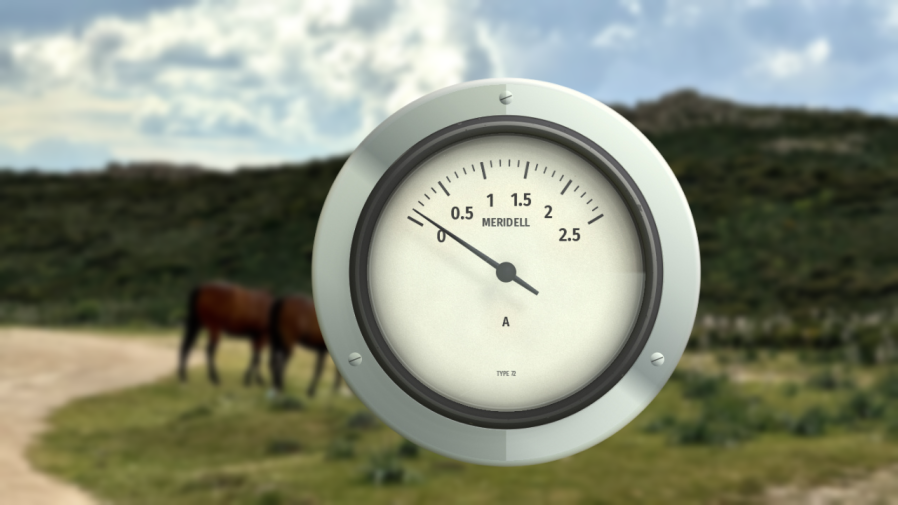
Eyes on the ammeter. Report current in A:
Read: 0.1 A
